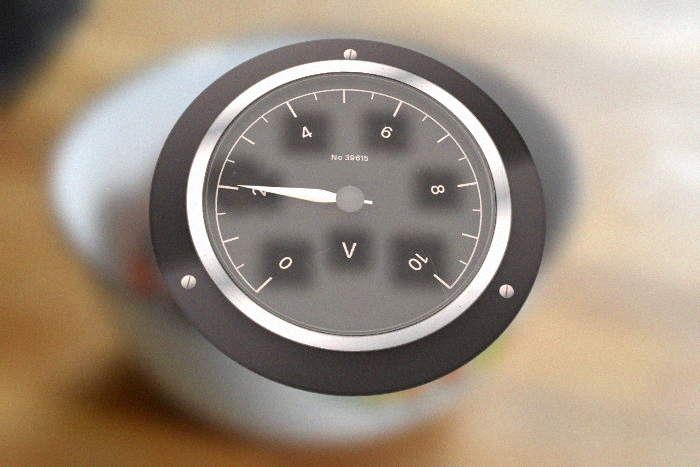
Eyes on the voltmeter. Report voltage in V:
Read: 2 V
